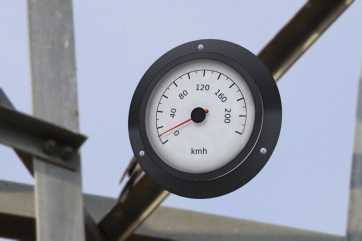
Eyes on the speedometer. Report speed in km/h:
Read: 10 km/h
